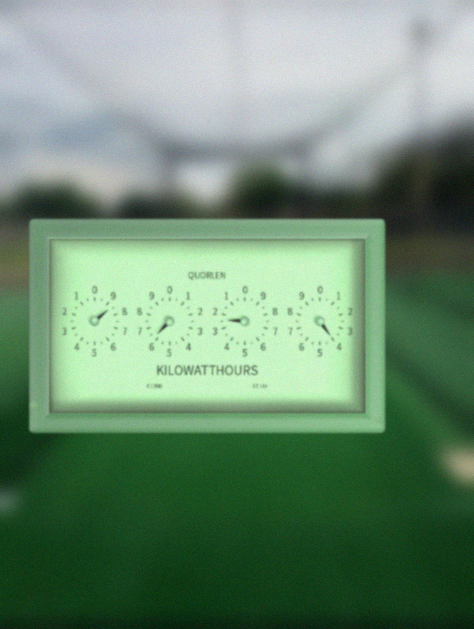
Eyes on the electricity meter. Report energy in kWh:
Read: 8624 kWh
